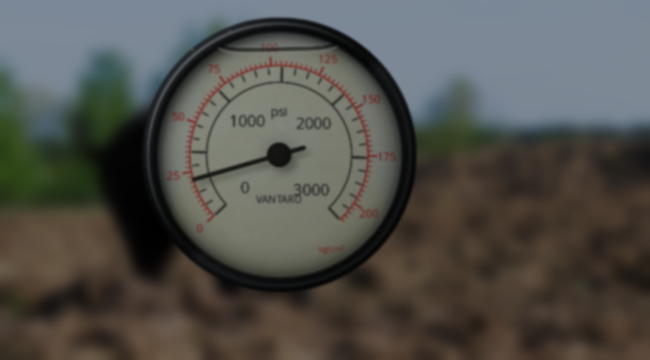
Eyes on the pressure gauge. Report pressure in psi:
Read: 300 psi
